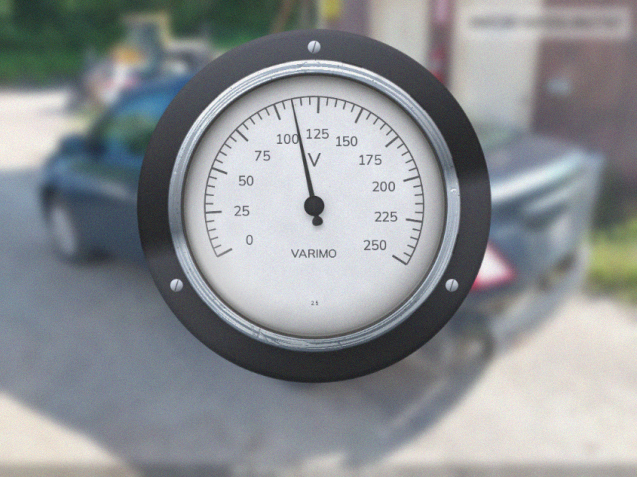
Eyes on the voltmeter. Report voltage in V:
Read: 110 V
